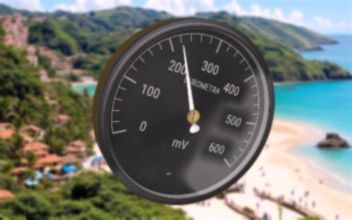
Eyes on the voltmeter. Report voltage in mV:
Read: 220 mV
